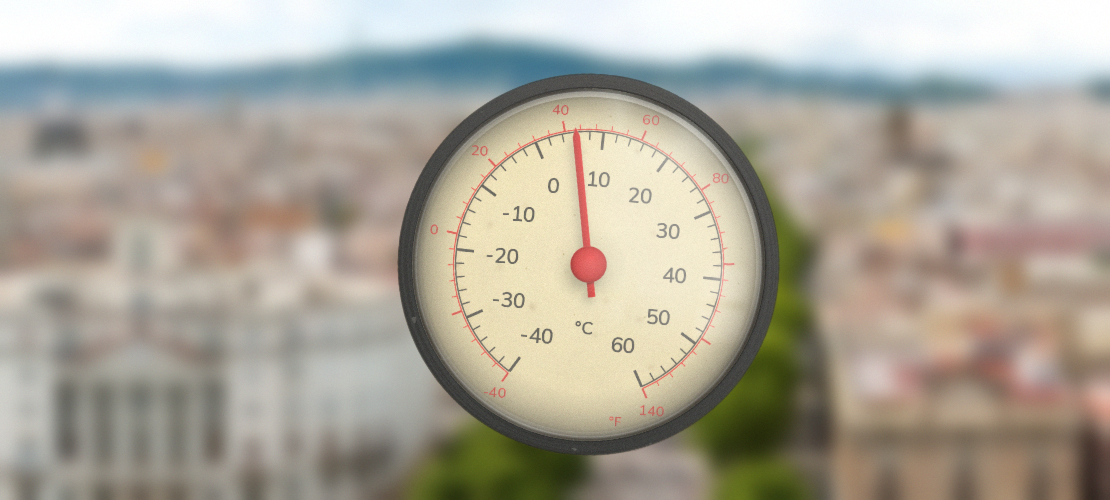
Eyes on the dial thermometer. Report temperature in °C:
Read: 6 °C
